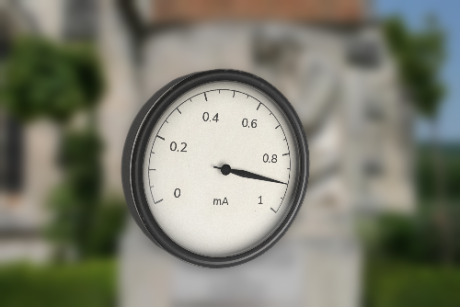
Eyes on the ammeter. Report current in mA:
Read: 0.9 mA
